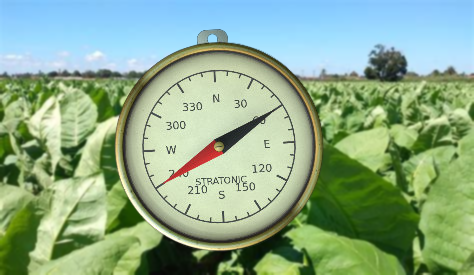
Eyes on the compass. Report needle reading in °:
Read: 240 °
